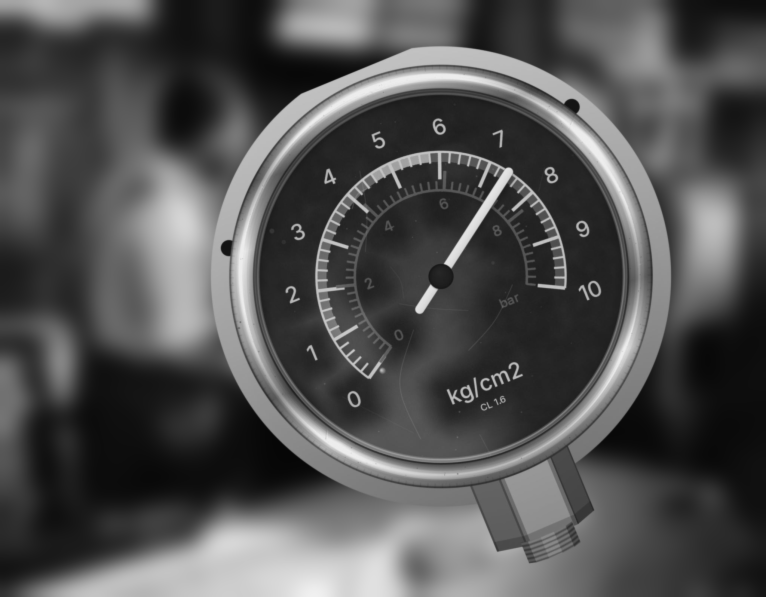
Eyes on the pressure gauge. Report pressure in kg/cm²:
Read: 7.4 kg/cm²
